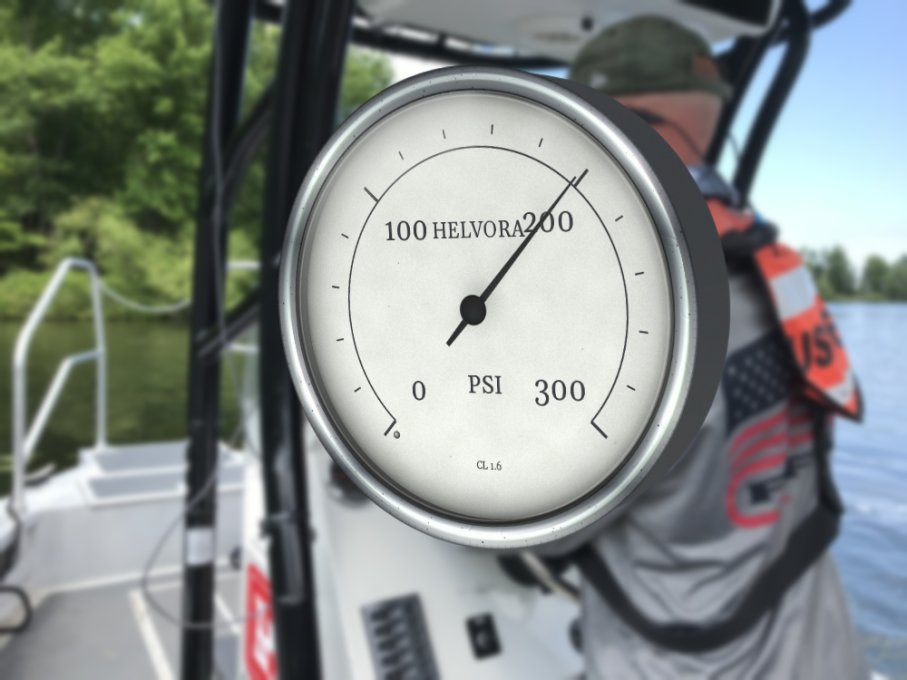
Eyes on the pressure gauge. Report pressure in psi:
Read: 200 psi
